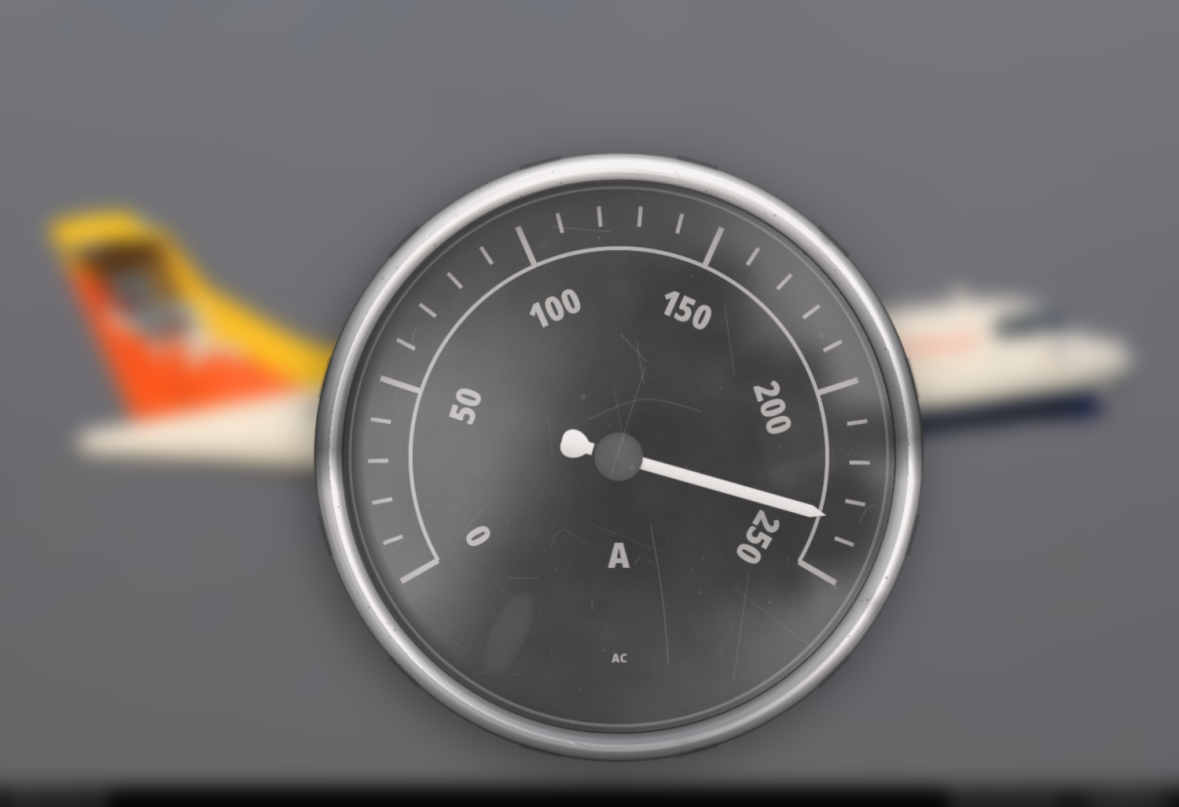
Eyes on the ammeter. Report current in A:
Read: 235 A
